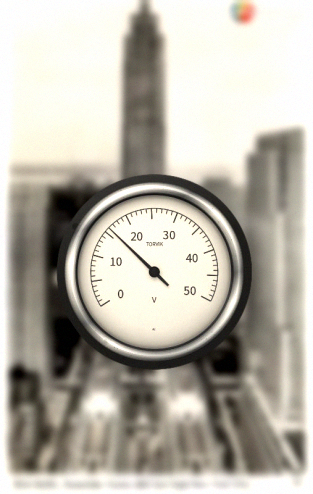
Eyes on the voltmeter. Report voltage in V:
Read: 16 V
